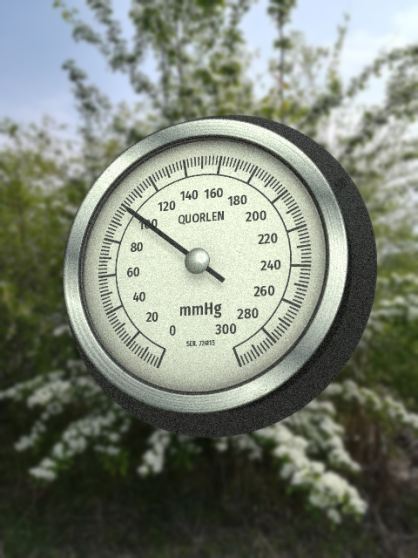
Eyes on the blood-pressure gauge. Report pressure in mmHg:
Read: 100 mmHg
